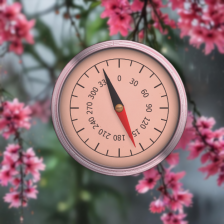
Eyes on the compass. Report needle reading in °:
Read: 157.5 °
